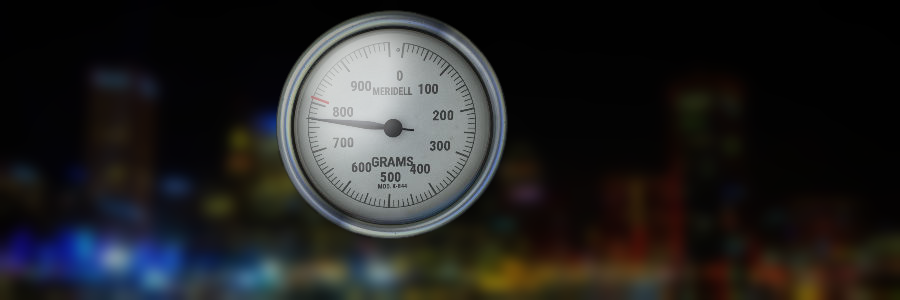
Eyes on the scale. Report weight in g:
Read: 770 g
